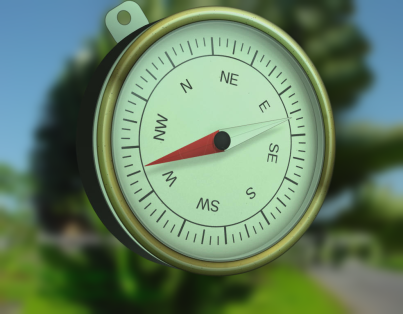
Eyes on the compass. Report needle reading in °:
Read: 287.5 °
